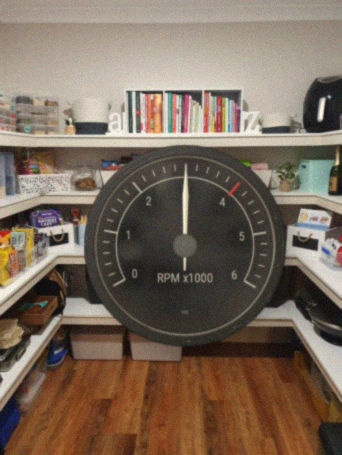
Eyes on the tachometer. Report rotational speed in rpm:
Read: 3000 rpm
